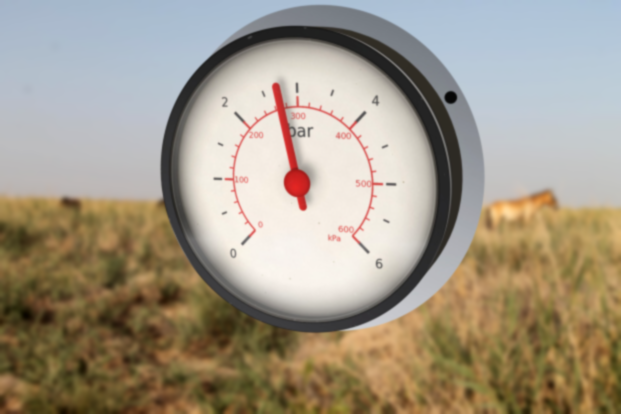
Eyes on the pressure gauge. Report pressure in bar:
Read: 2.75 bar
